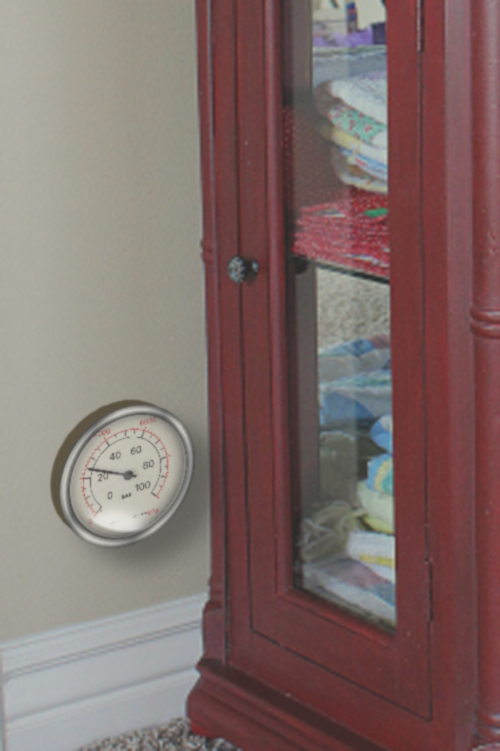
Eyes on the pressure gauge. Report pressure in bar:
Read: 25 bar
